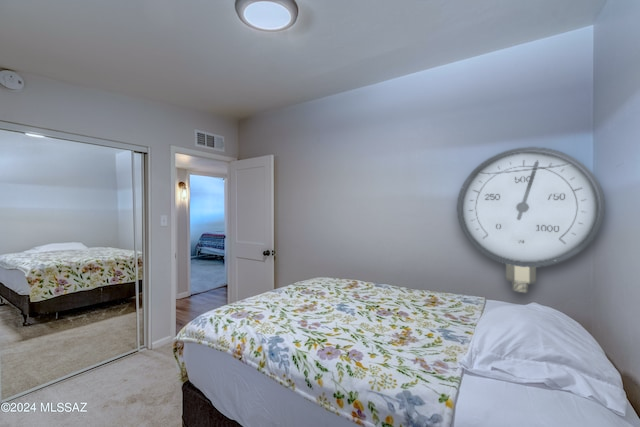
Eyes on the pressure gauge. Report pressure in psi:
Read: 550 psi
